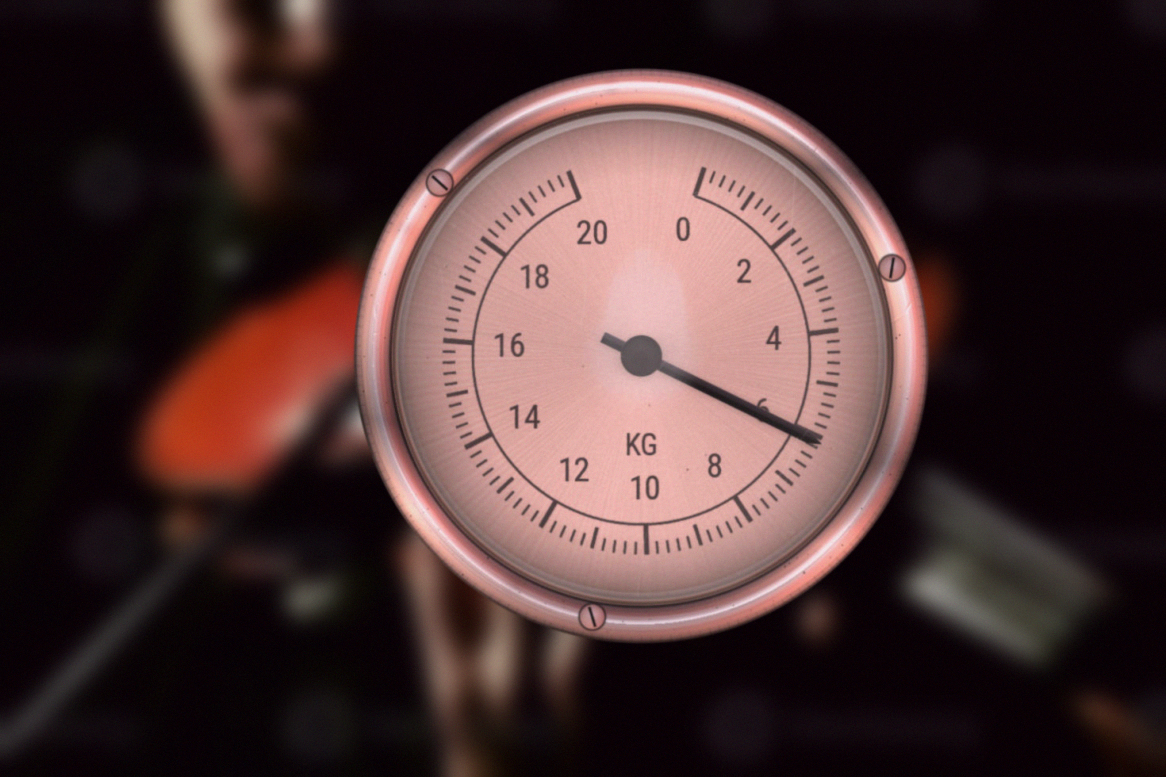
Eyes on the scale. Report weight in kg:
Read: 6.1 kg
